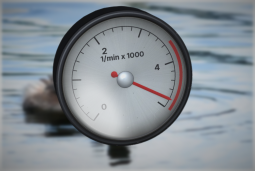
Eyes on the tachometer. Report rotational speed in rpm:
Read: 4800 rpm
